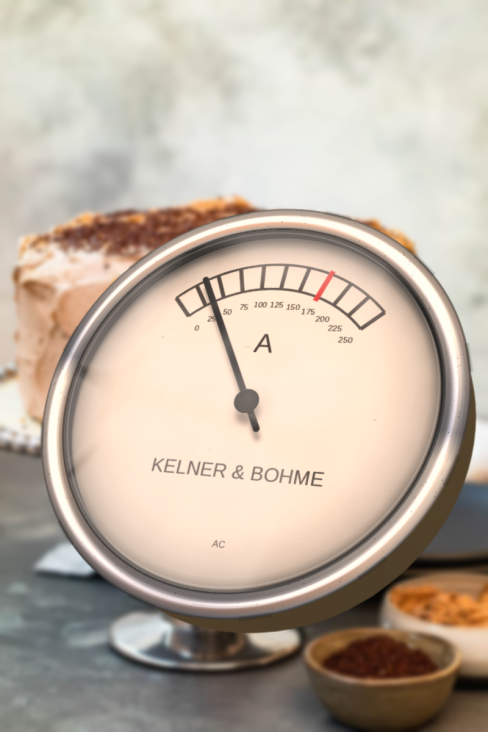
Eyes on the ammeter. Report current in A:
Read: 37.5 A
